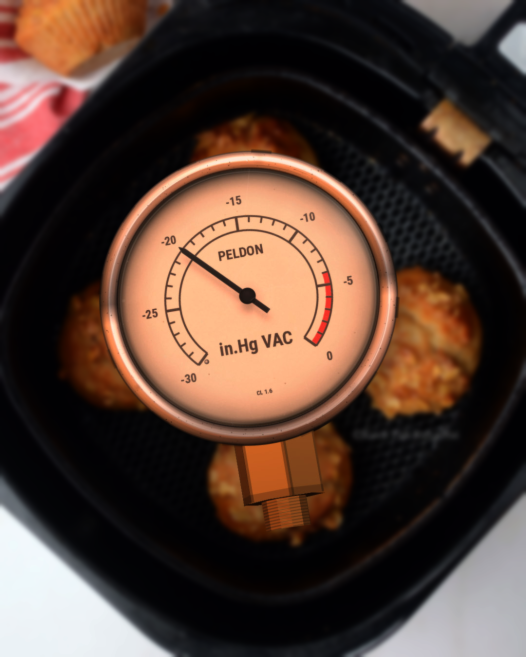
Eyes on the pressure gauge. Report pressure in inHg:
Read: -20 inHg
